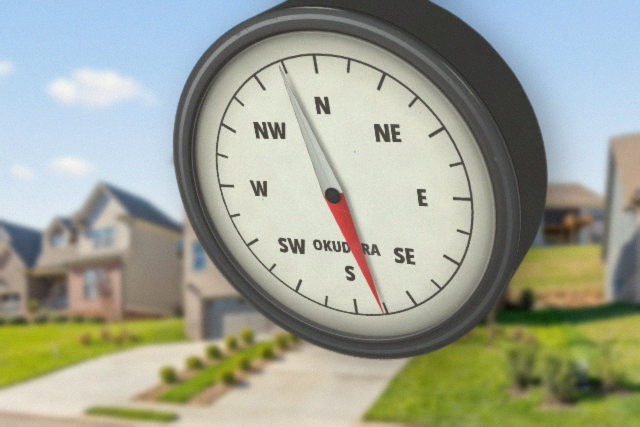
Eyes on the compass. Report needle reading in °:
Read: 165 °
